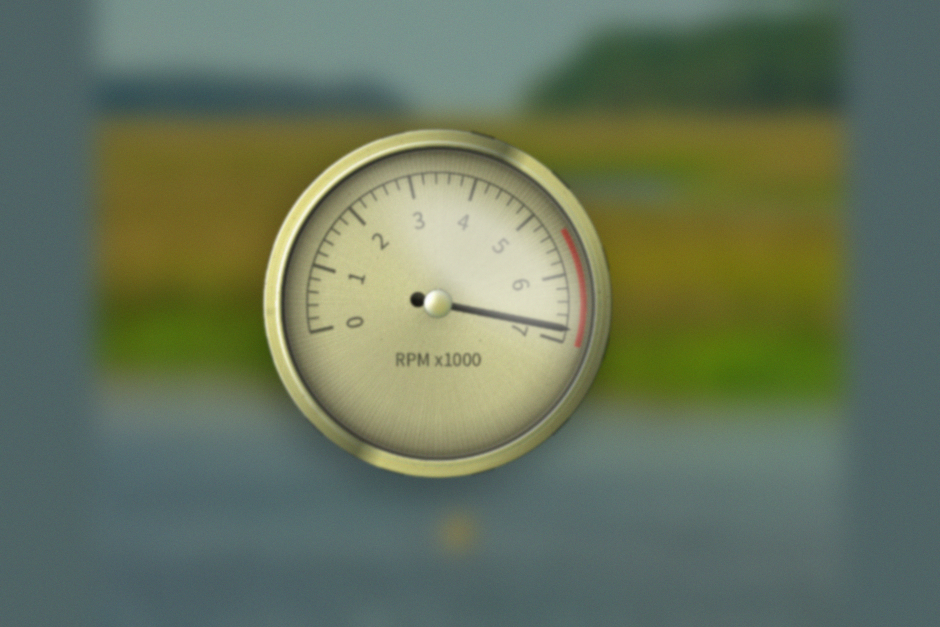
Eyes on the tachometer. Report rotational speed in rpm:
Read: 6800 rpm
